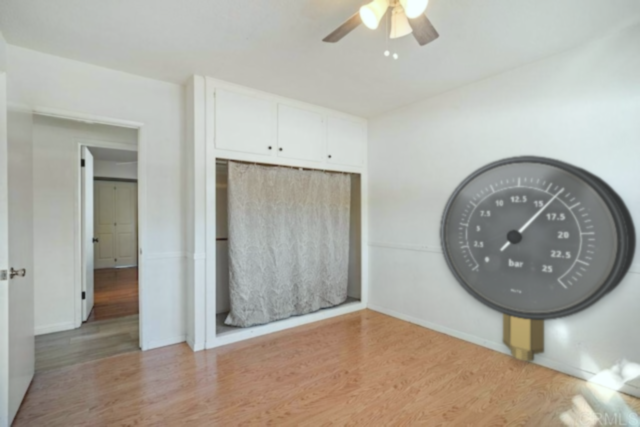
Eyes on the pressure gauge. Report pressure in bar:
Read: 16 bar
